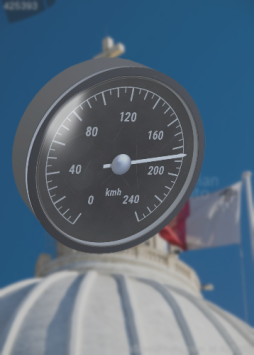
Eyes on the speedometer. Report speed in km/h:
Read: 185 km/h
